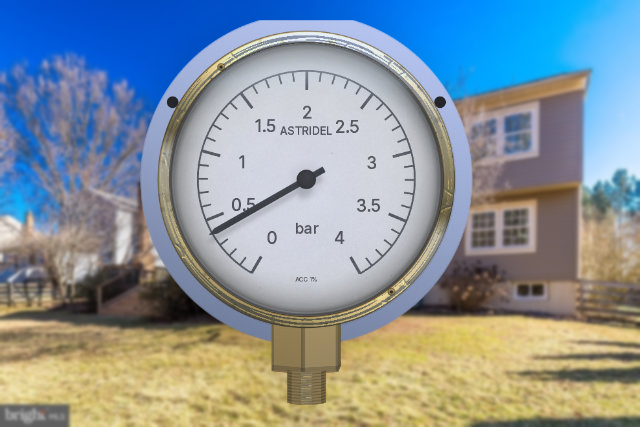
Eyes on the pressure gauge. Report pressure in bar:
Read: 0.4 bar
